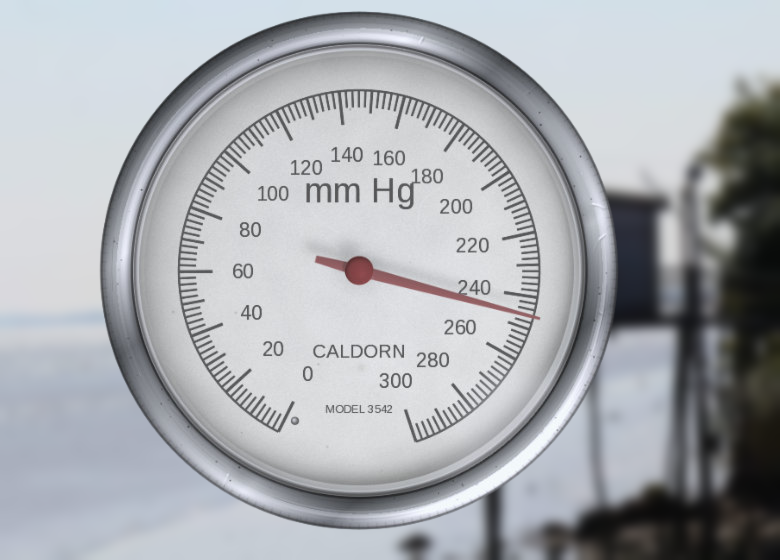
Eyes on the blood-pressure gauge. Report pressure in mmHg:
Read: 246 mmHg
